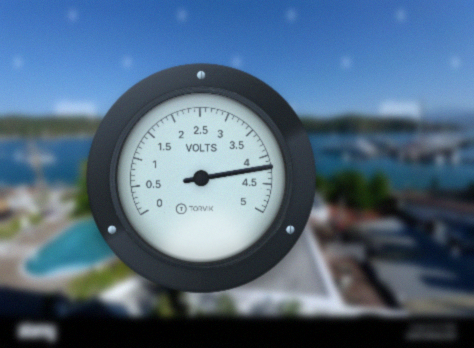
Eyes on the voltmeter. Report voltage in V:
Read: 4.2 V
